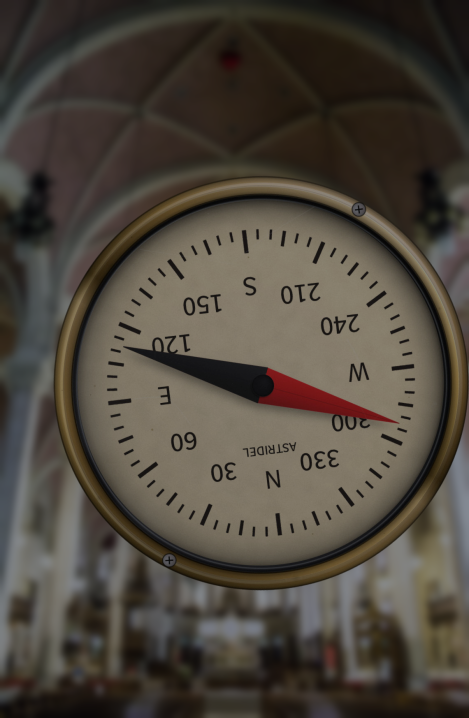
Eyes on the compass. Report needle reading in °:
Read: 292.5 °
